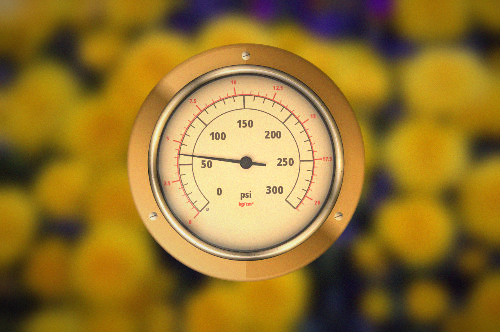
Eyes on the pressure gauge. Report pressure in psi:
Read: 60 psi
